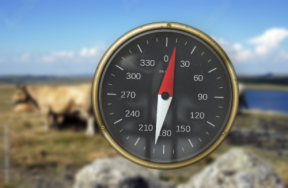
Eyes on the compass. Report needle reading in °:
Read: 10 °
